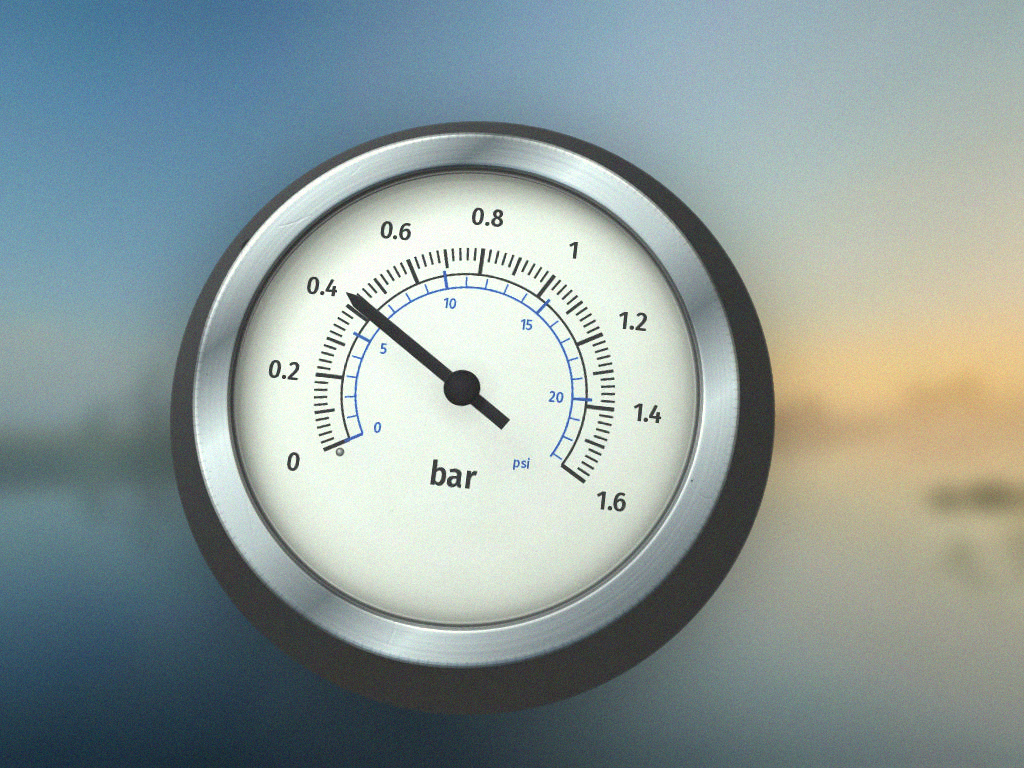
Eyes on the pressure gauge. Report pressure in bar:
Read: 0.42 bar
